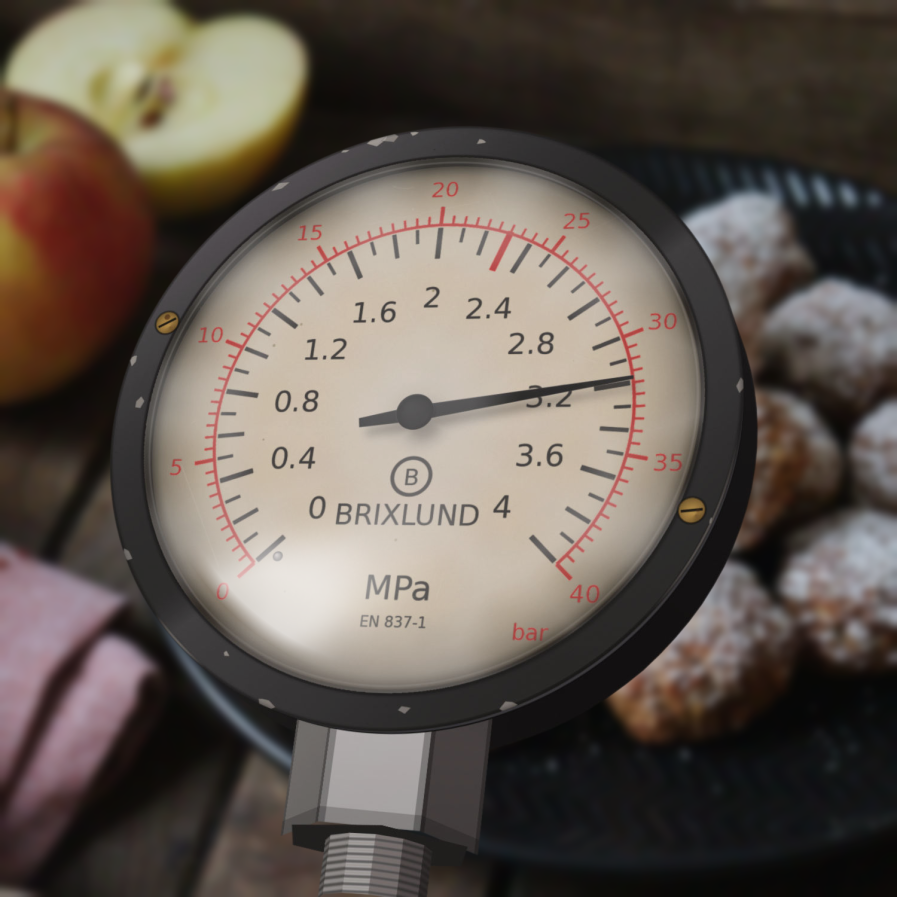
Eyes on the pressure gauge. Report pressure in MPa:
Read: 3.2 MPa
